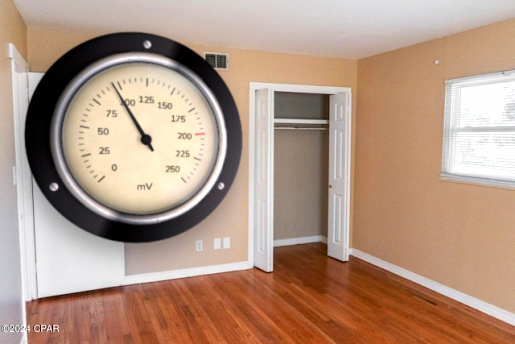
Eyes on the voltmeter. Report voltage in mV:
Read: 95 mV
